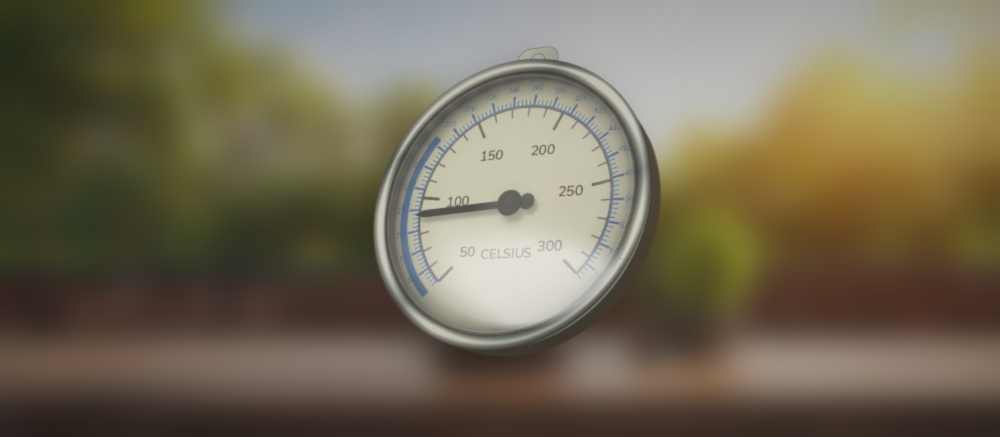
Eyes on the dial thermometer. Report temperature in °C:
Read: 90 °C
